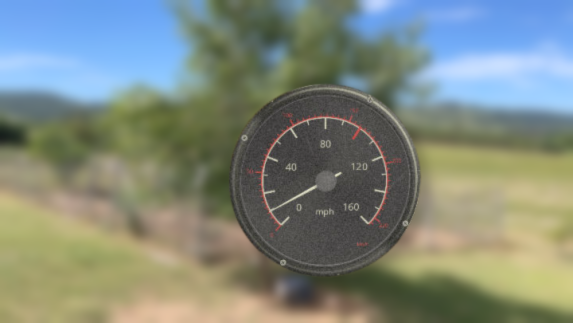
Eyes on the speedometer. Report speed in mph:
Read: 10 mph
